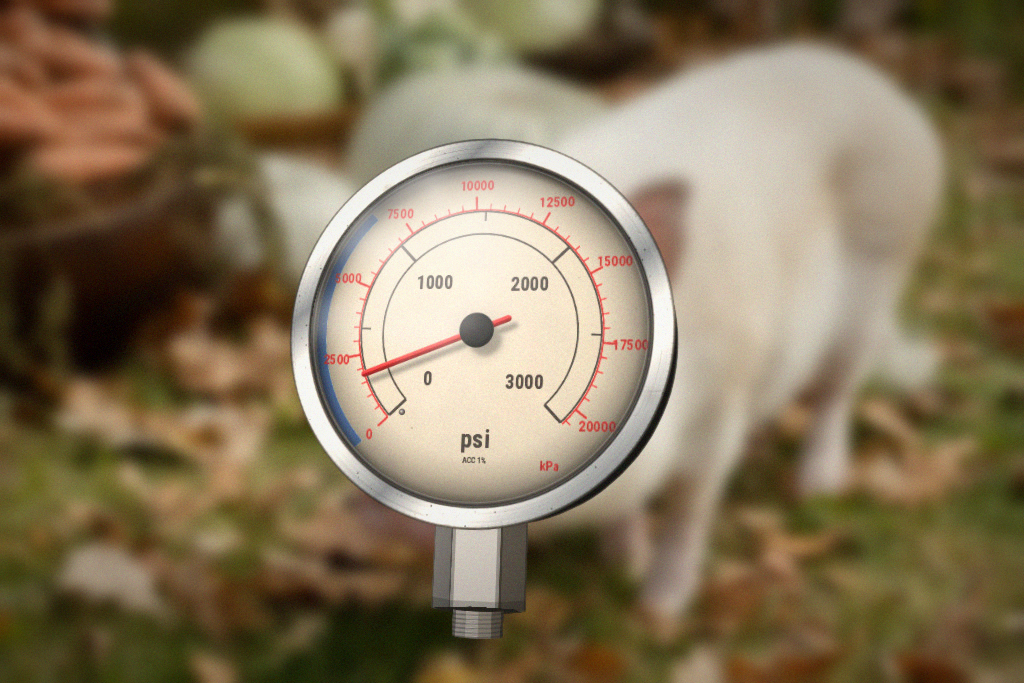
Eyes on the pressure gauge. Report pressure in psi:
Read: 250 psi
